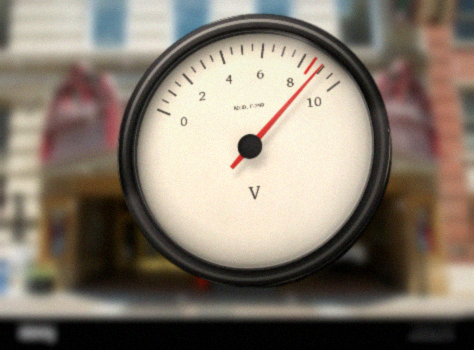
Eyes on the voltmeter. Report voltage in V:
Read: 9 V
